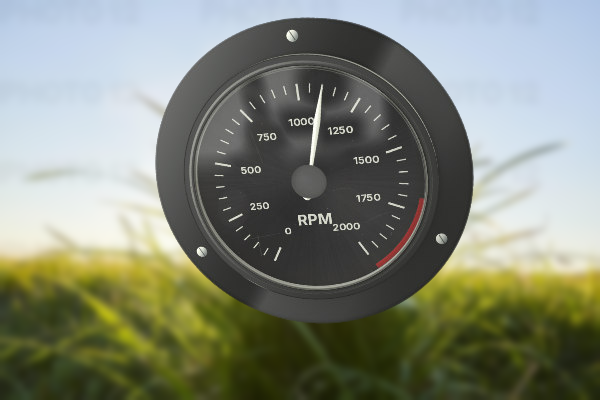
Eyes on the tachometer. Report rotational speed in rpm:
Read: 1100 rpm
